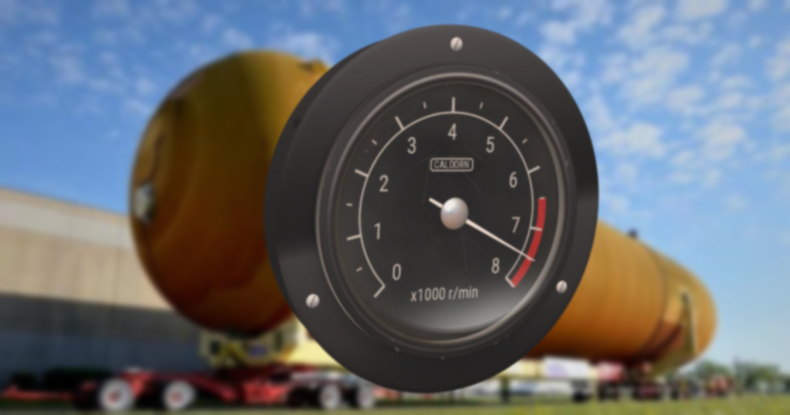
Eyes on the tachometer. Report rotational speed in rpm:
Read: 7500 rpm
